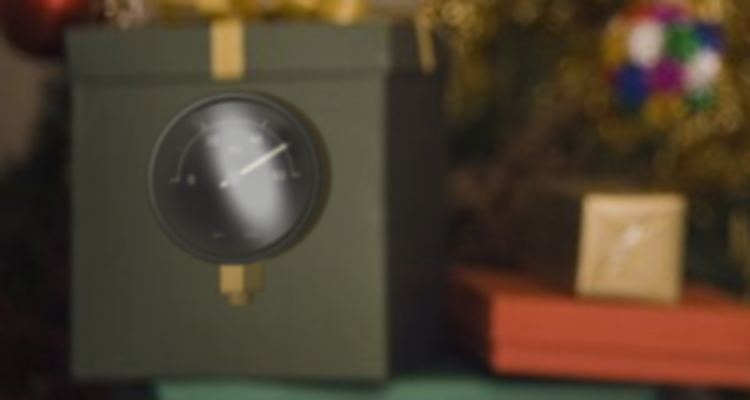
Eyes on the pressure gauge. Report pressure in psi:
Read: 50 psi
